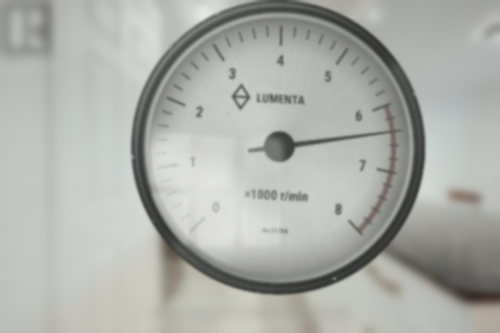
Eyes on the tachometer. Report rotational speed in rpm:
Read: 6400 rpm
